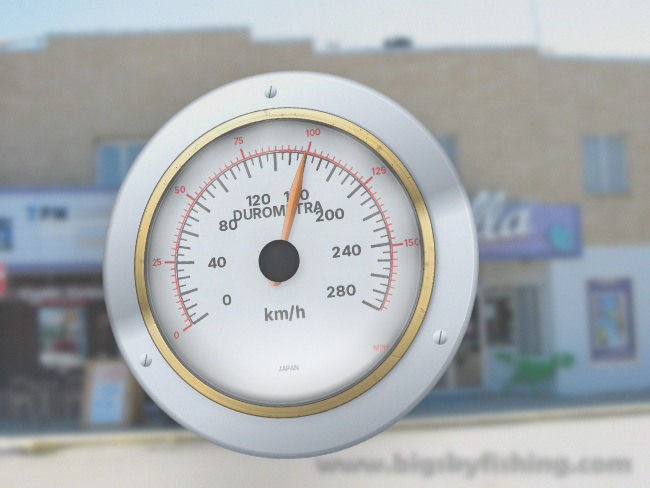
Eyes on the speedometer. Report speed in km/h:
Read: 160 km/h
